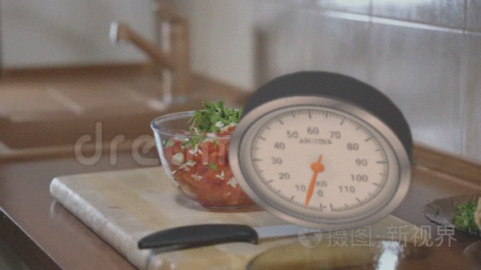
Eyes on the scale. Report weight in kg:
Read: 5 kg
